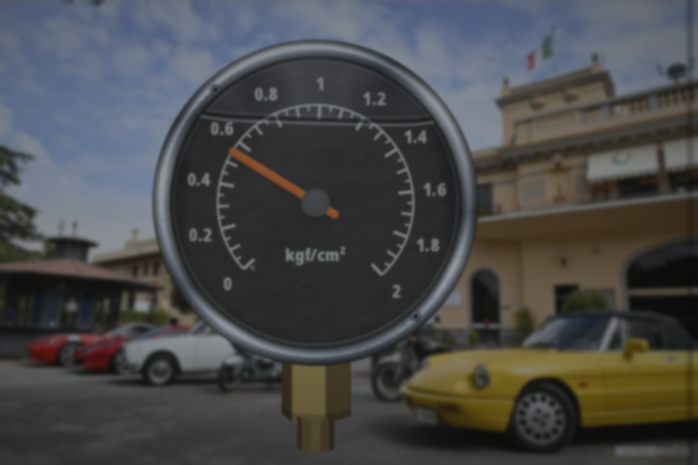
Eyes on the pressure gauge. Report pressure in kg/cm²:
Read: 0.55 kg/cm²
